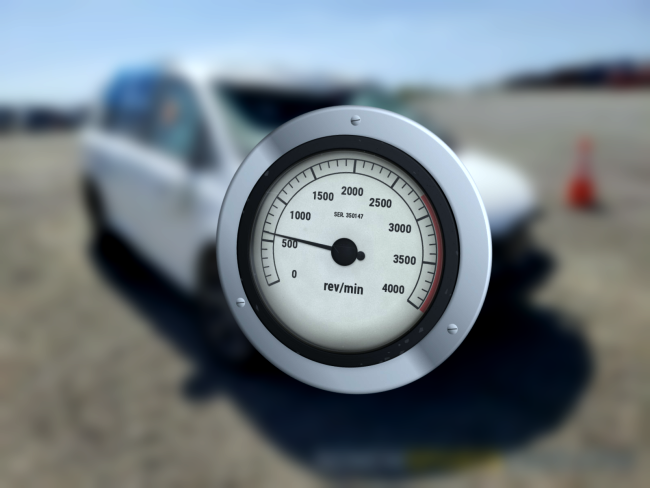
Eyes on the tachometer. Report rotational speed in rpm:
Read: 600 rpm
